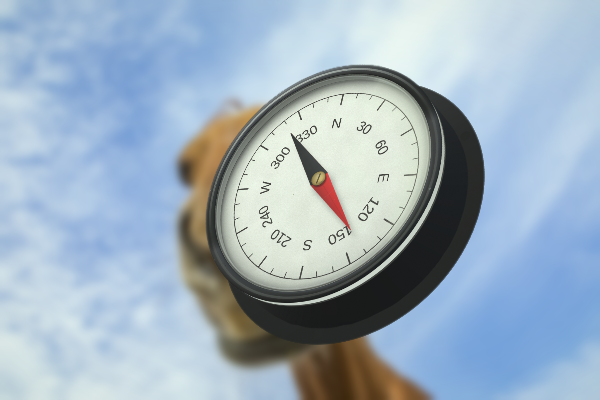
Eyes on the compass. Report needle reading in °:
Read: 140 °
